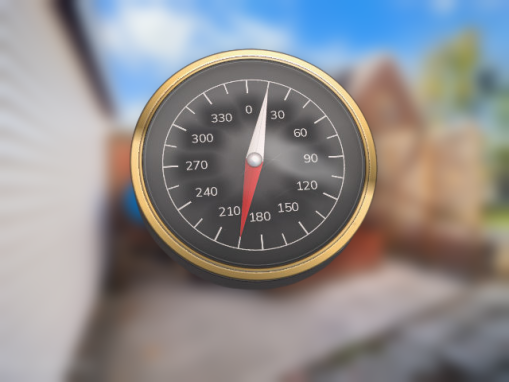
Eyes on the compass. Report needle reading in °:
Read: 195 °
